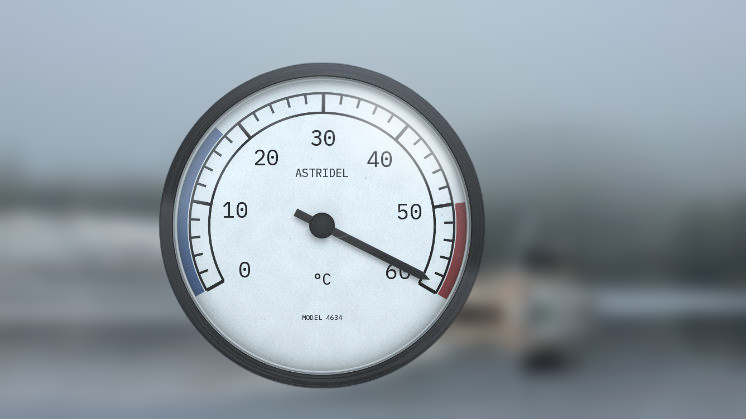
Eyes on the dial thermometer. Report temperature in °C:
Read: 59 °C
